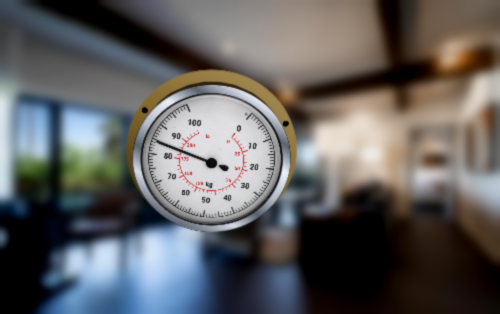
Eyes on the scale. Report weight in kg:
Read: 85 kg
